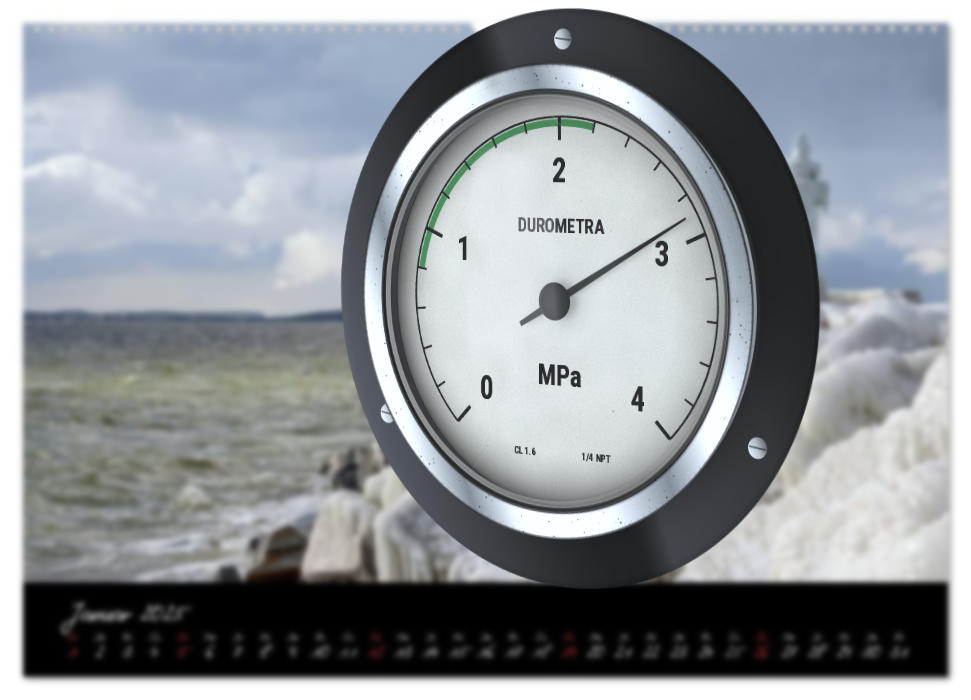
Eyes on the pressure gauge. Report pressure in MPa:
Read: 2.9 MPa
